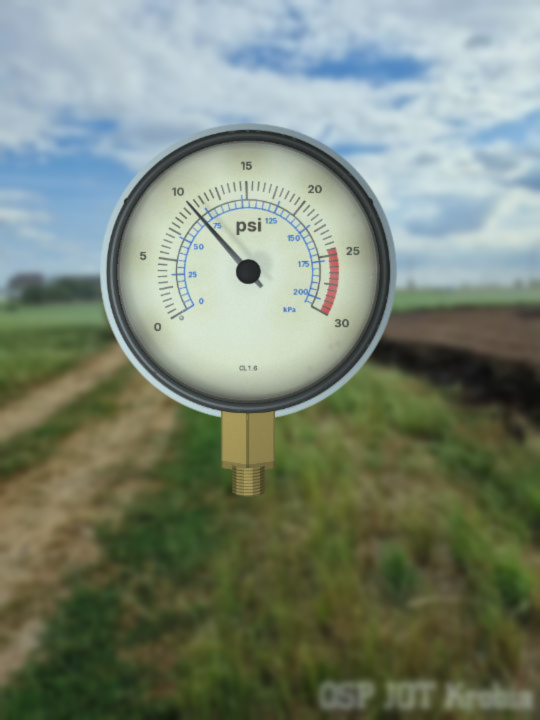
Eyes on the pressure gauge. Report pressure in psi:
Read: 10 psi
